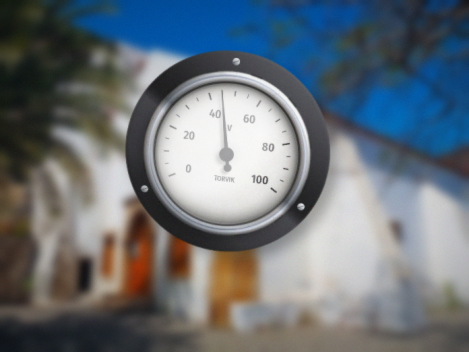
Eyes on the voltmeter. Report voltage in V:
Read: 45 V
